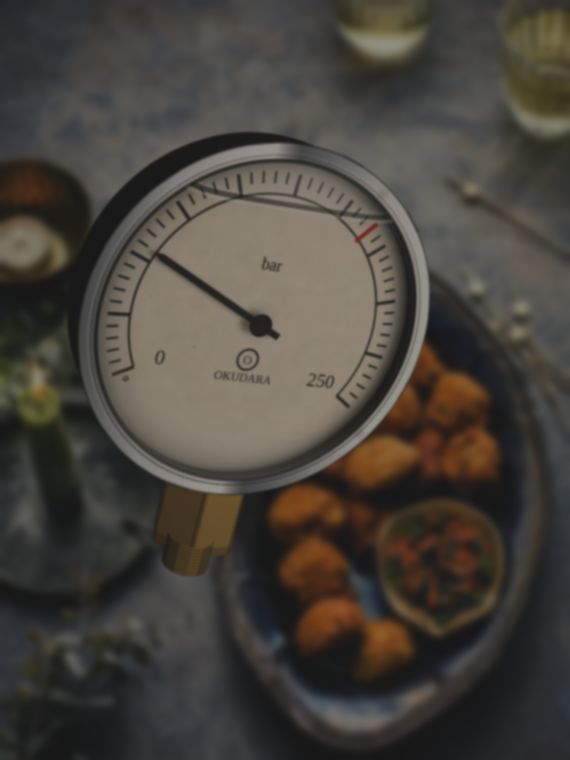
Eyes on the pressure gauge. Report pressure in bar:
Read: 55 bar
